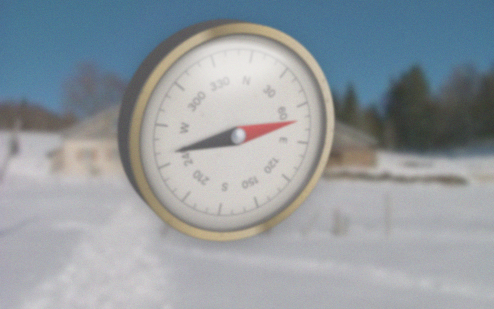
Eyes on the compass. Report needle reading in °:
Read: 70 °
